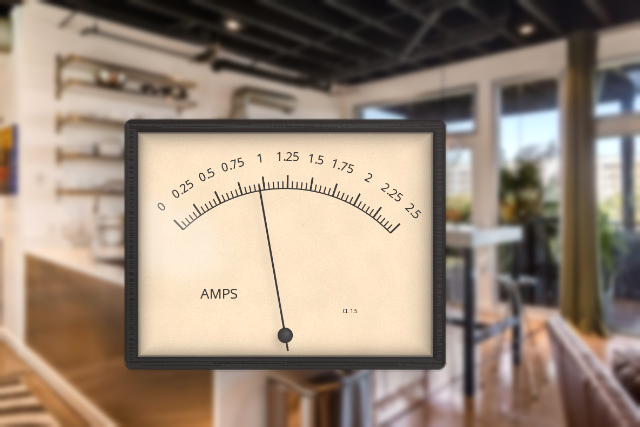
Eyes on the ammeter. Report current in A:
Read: 0.95 A
